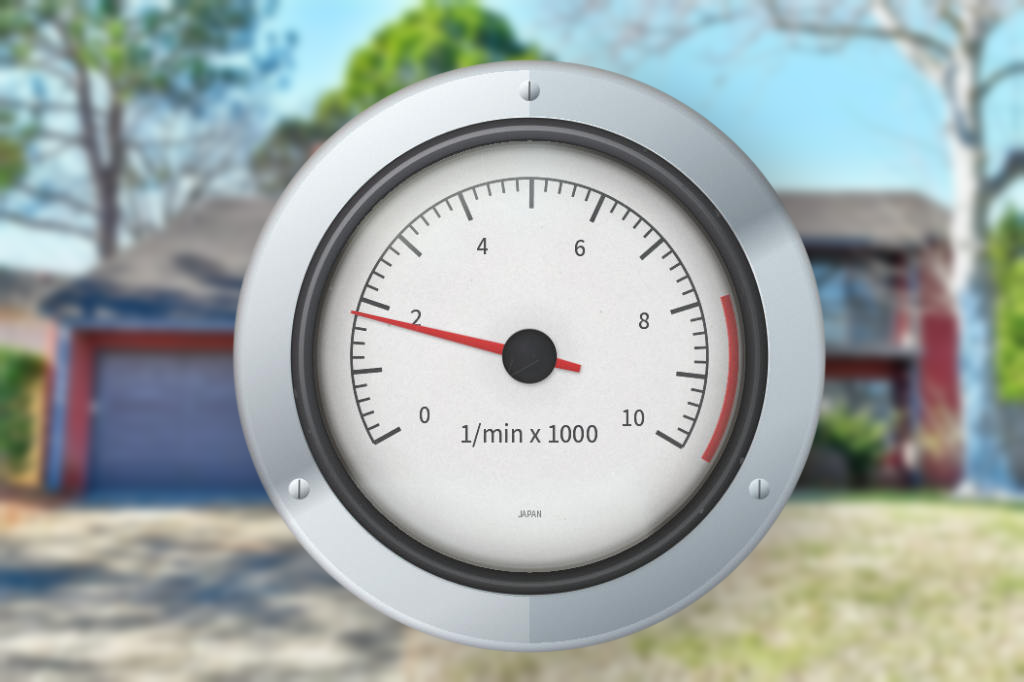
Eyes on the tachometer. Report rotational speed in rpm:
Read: 1800 rpm
